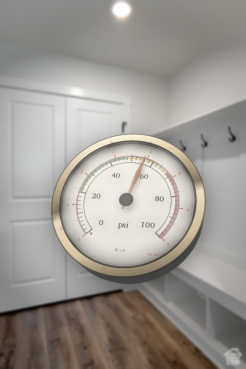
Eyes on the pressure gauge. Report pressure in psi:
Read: 56 psi
